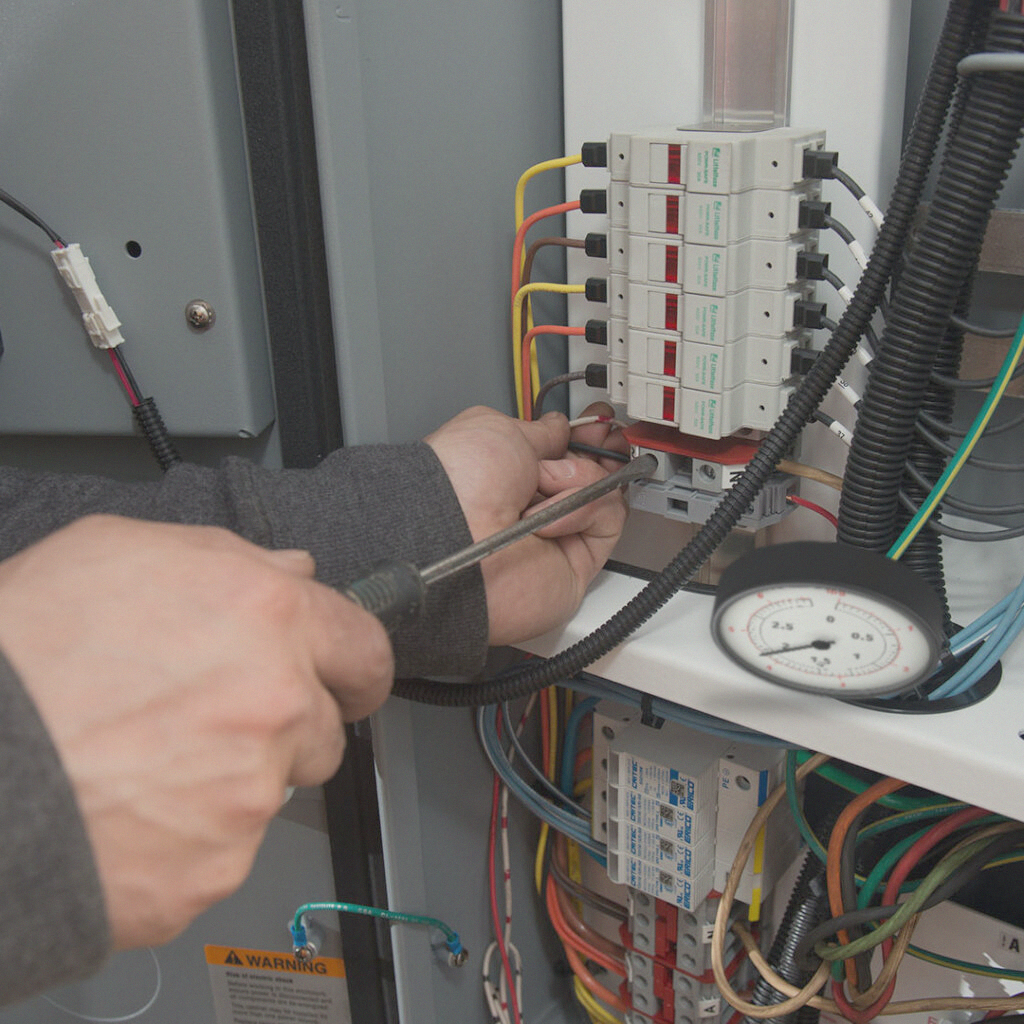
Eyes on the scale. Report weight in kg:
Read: 2 kg
